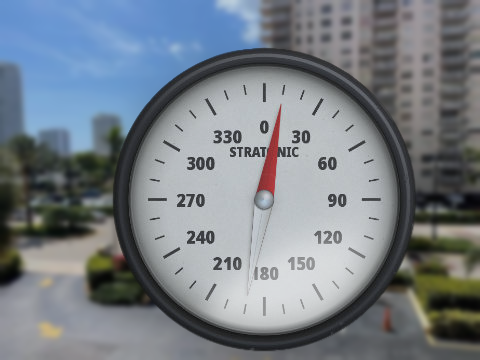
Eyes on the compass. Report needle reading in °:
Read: 10 °
